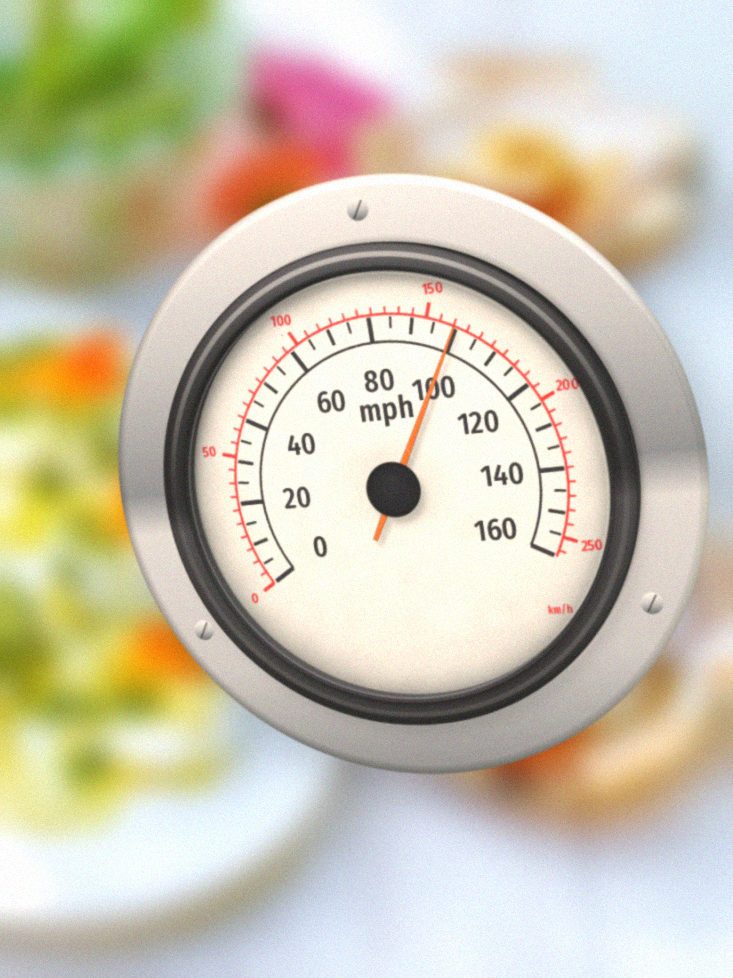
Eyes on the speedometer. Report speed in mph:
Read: 100 mph
